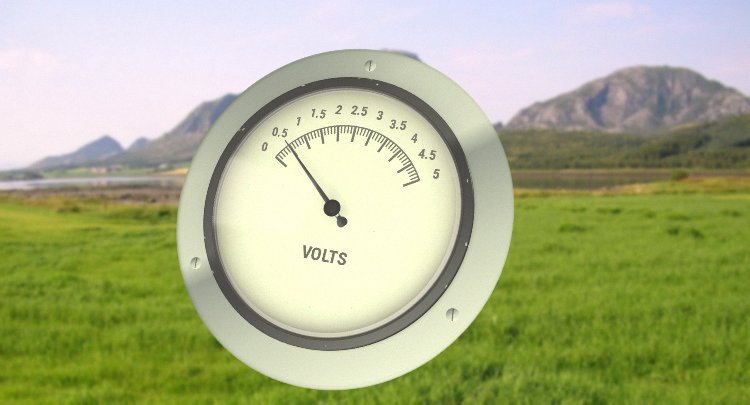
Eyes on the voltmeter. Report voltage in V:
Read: 0.5 V
